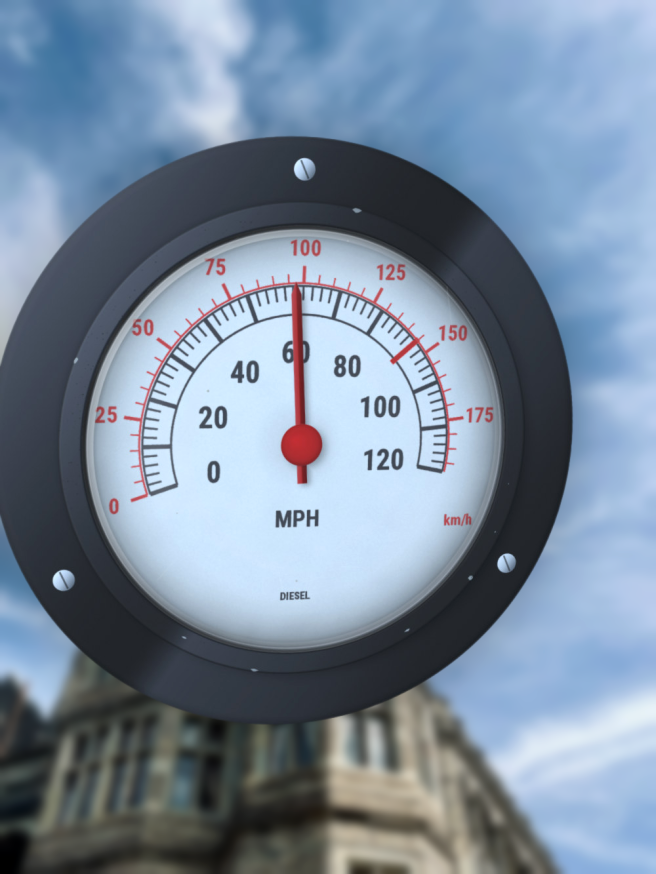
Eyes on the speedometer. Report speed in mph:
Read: 60 mph
